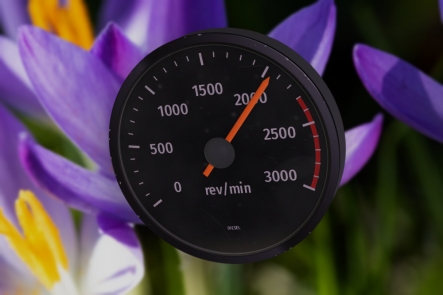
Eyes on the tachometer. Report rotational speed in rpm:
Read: 2050 rpm
